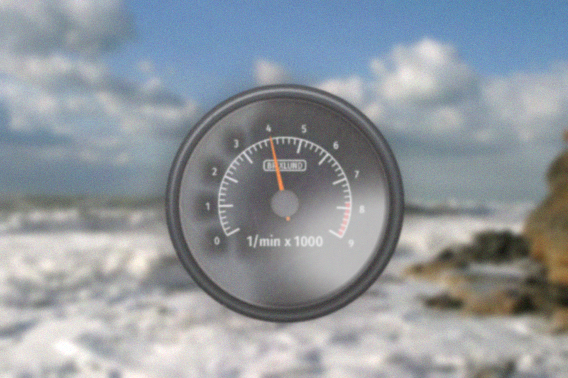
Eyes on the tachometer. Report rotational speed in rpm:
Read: 4000 rpm
